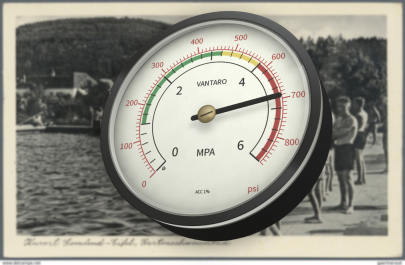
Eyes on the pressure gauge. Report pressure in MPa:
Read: 4.8 MPa
